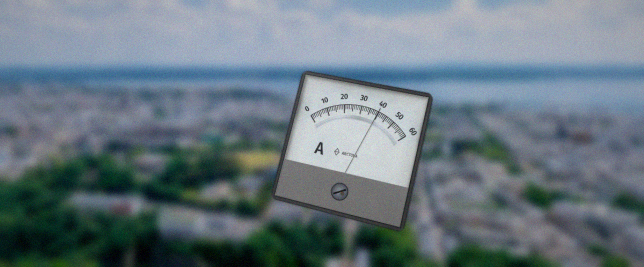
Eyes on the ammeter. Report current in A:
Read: 40 A
